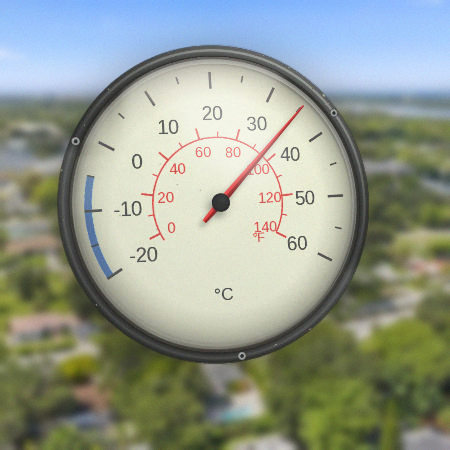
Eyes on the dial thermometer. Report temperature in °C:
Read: 35 °C
